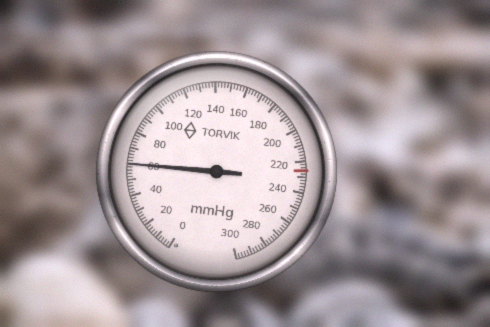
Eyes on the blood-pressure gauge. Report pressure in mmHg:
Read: 60 mmHg
